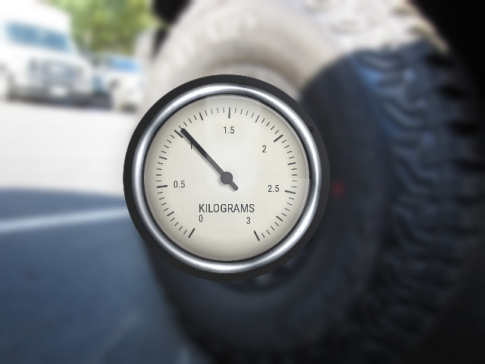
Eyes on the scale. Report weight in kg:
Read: 1.05 kg
